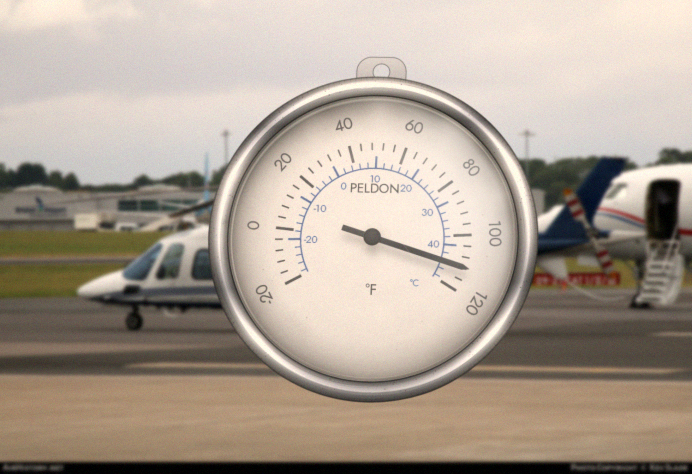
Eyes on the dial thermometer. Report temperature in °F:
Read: 112 °F
